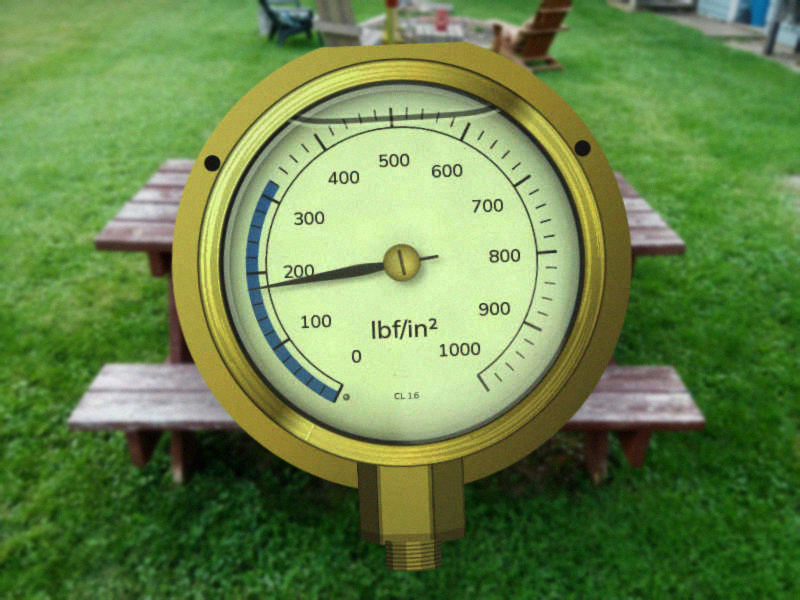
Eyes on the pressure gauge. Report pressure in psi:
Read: 180 psi
